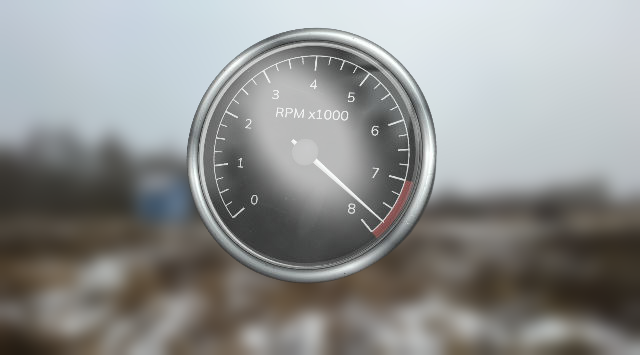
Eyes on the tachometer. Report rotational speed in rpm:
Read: 7750 rpm
